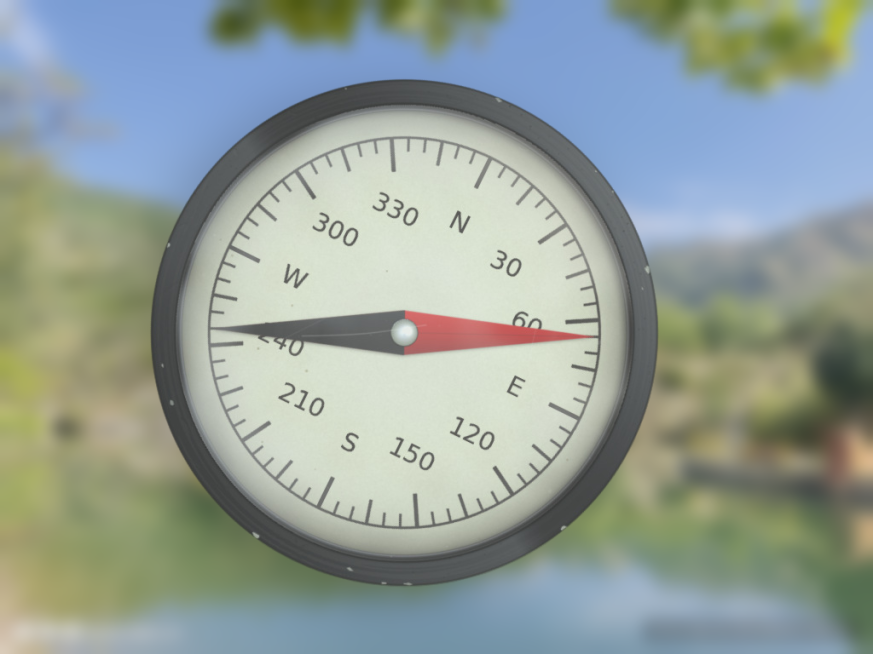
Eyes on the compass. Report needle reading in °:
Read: 65 °
